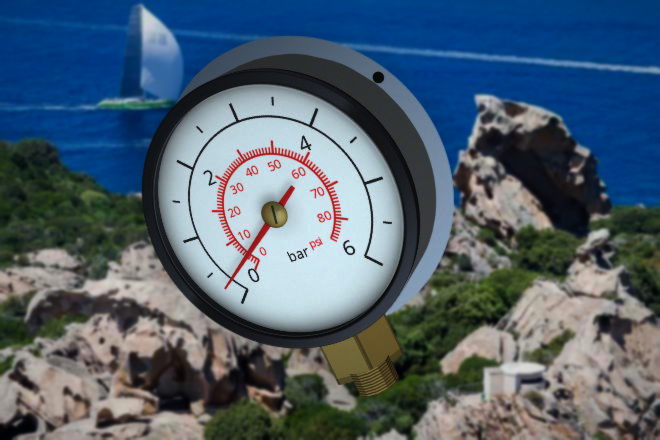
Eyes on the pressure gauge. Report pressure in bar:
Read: 0.25 bar
